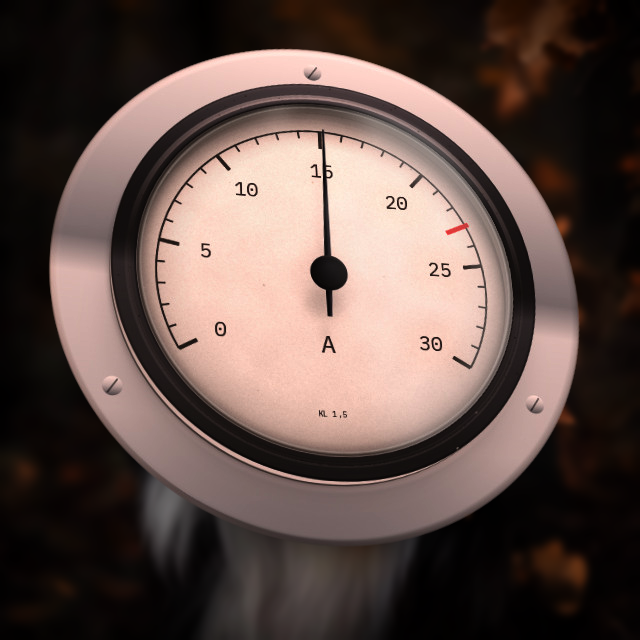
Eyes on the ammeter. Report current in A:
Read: 15 A
